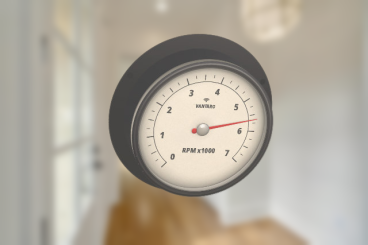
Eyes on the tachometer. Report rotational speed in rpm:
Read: 5625 rpm
